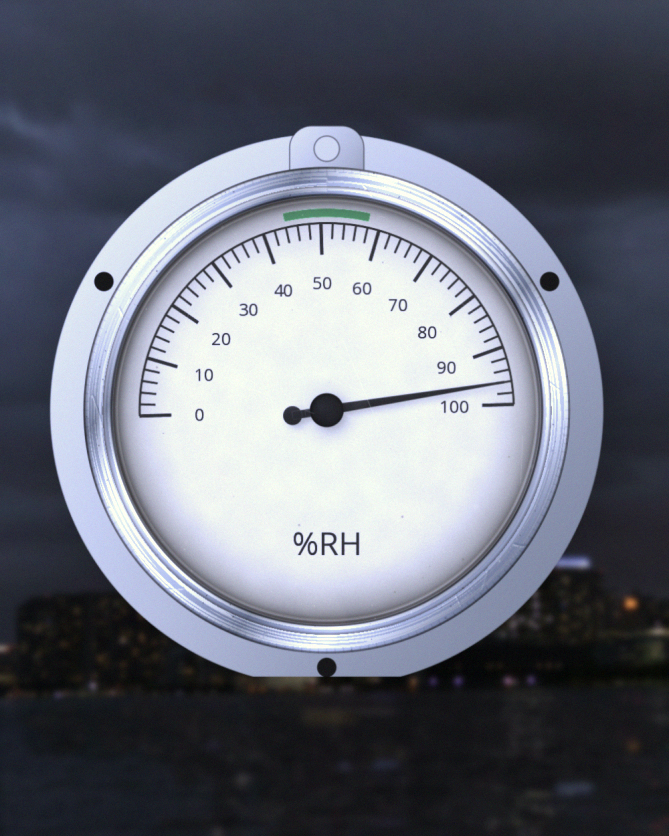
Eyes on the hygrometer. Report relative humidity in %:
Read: 96 %
